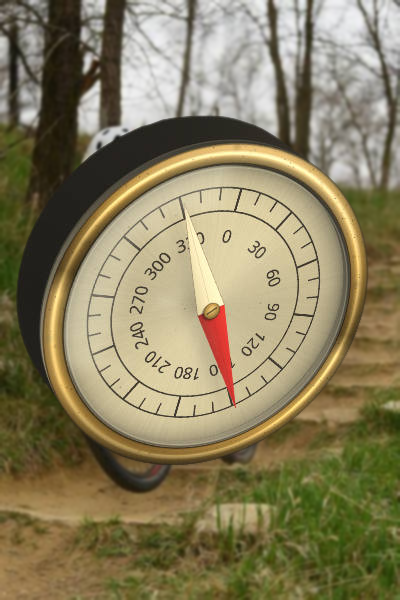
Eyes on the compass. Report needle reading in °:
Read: 150 °
